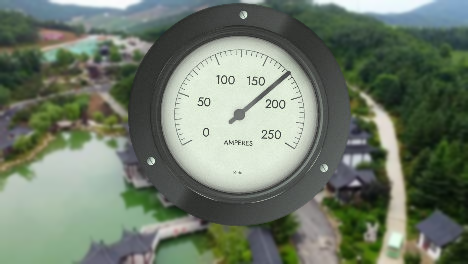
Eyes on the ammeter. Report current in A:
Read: 175 A
